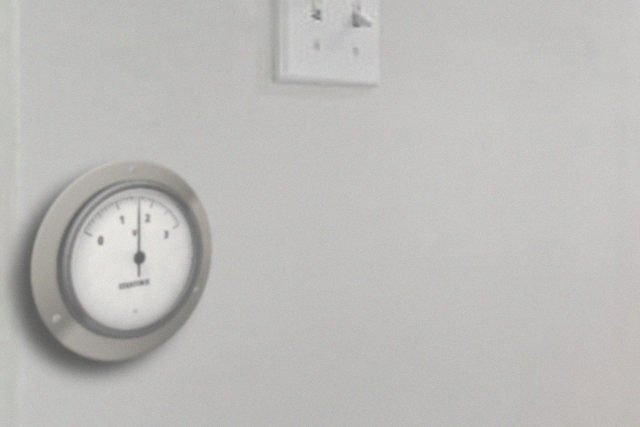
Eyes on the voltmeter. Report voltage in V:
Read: 1.5 V
